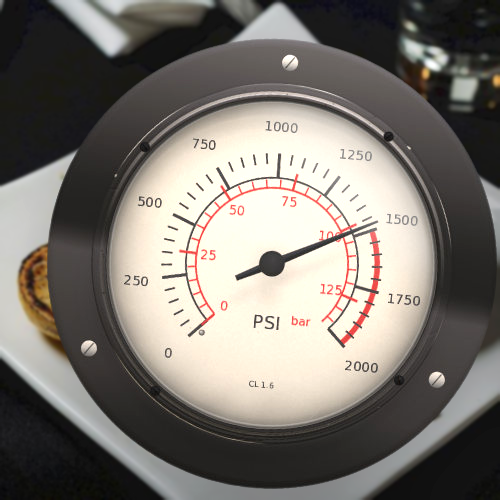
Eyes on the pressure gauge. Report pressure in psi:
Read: 1475 psi
